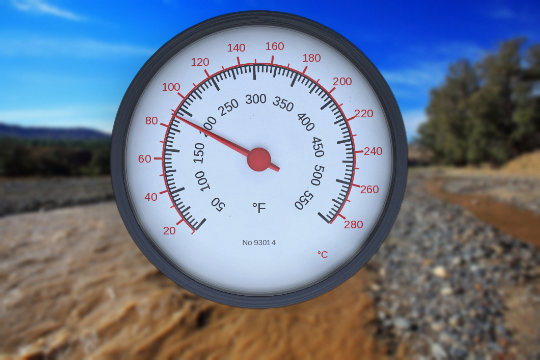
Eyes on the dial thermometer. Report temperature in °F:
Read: 190 °F
